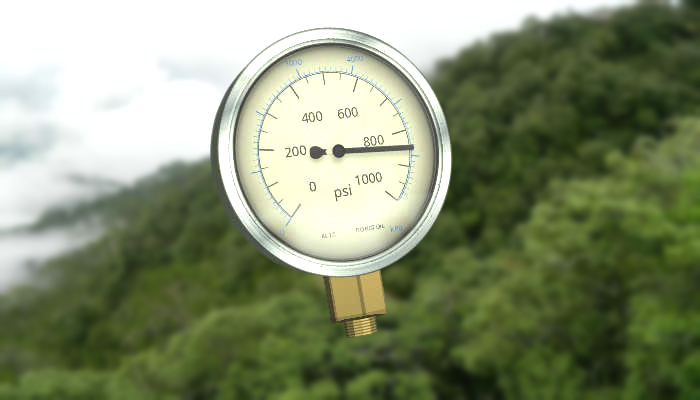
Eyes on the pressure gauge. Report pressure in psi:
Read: 850 psi
